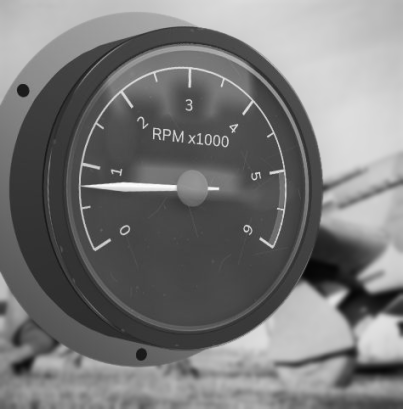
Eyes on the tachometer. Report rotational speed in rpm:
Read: 750 rpm
